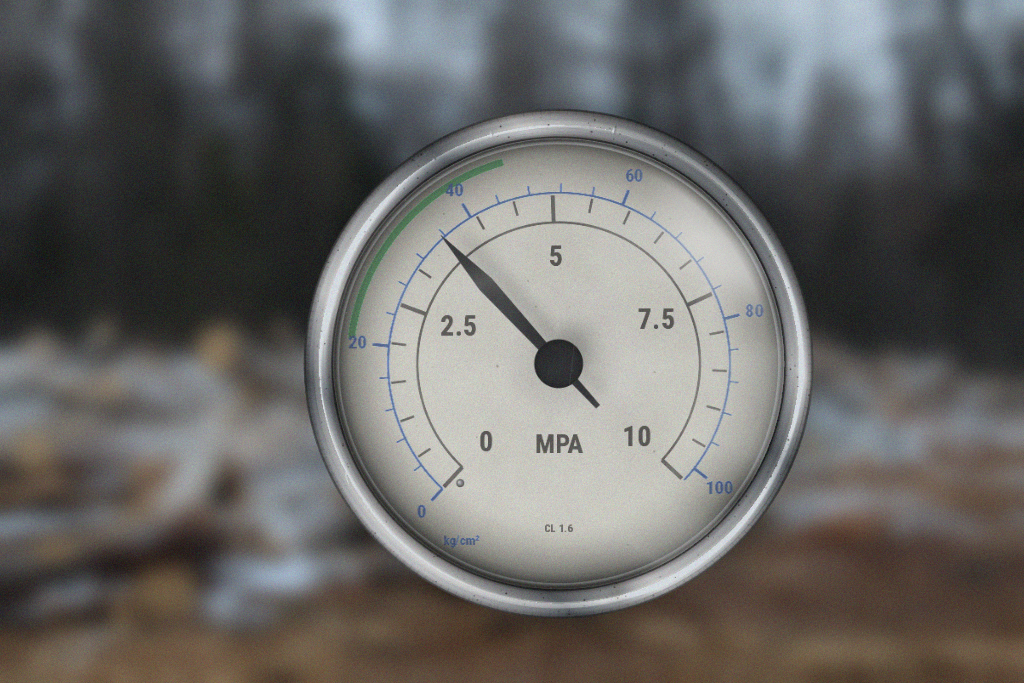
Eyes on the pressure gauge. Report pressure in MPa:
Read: 3.5 MPa
